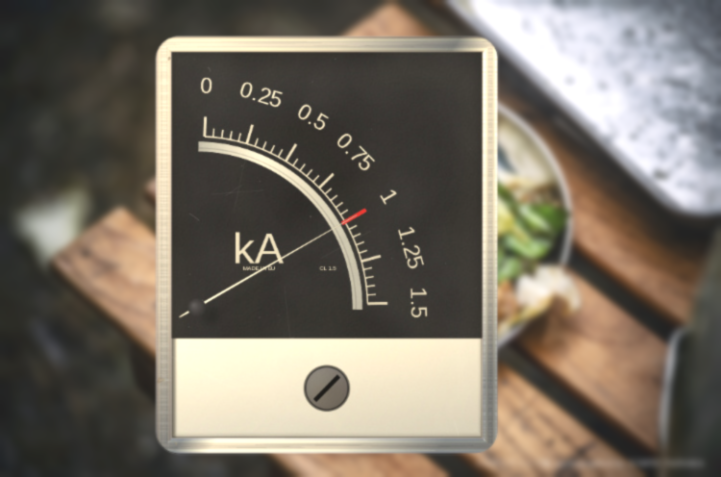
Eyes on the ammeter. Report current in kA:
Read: 1 kA
